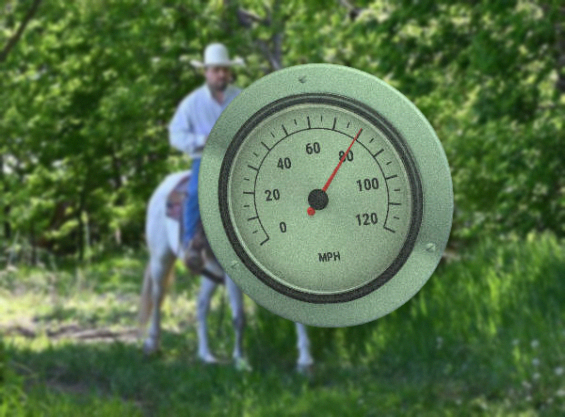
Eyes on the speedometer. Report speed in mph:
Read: 80 mph
